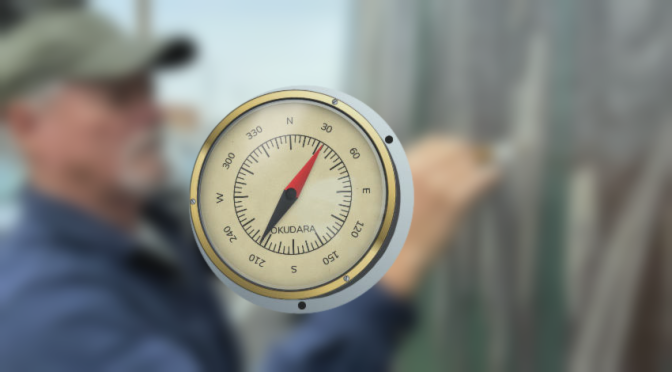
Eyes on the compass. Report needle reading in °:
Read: 35 °
